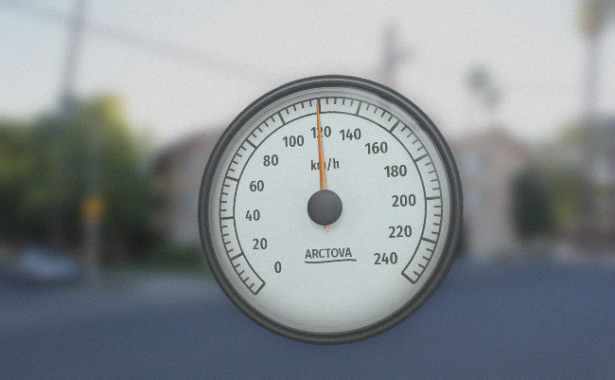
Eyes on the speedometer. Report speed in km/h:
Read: 120 km/h
